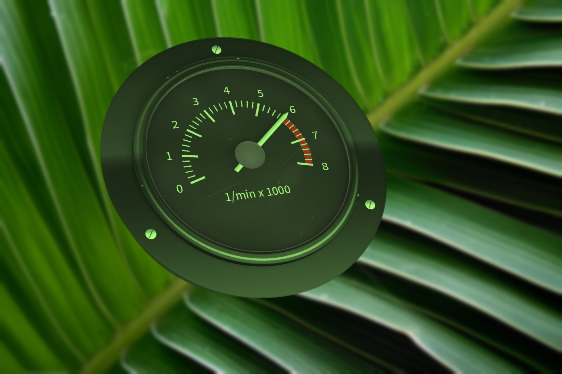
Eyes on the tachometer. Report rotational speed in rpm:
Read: 6000 rpm
